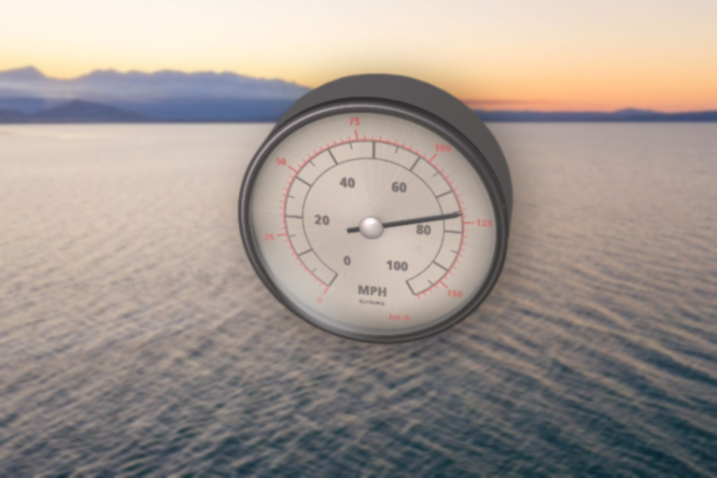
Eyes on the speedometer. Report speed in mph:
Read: 75 mph
